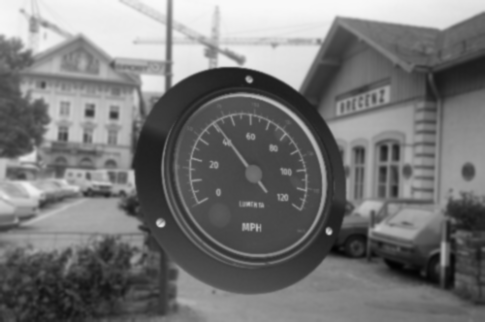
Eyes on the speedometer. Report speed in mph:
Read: 40 mph
